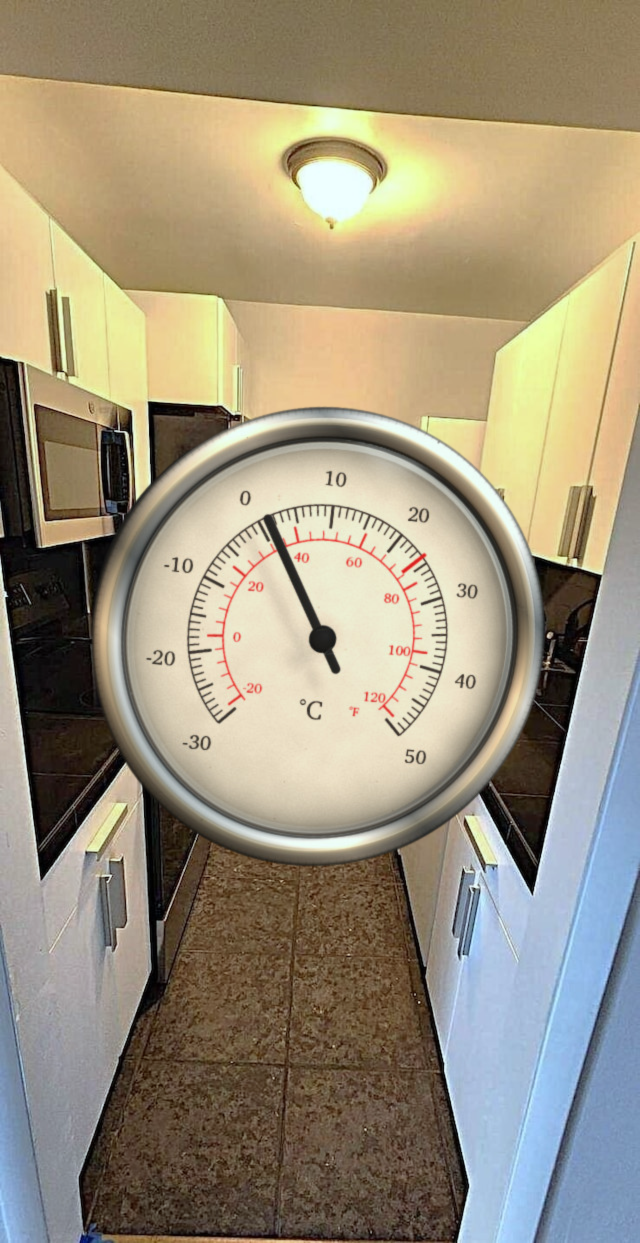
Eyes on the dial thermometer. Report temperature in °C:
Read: 1 °C
